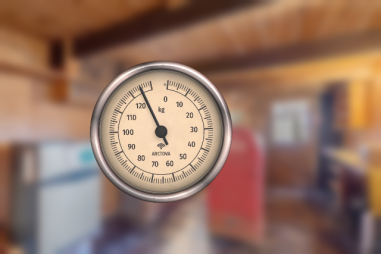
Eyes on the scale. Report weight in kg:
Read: 125 kg
